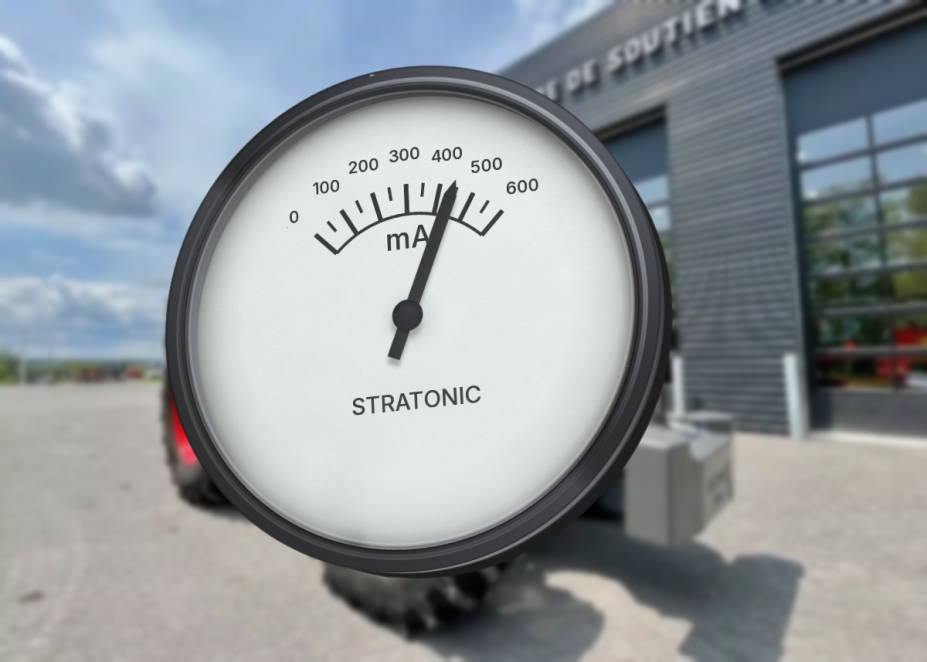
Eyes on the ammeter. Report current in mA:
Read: 450 mA
